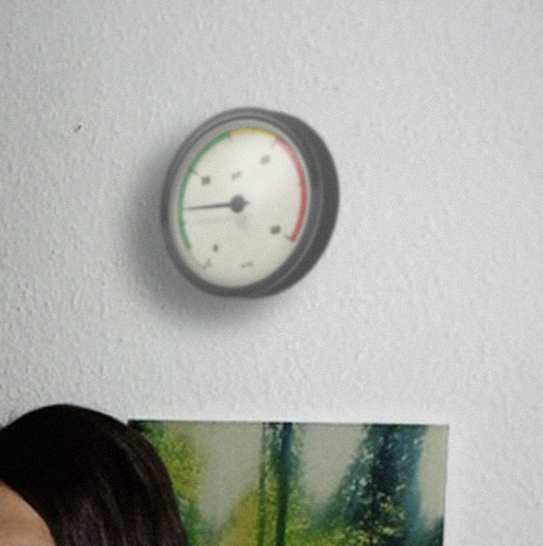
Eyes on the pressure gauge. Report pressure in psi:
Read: 12.5 psi
